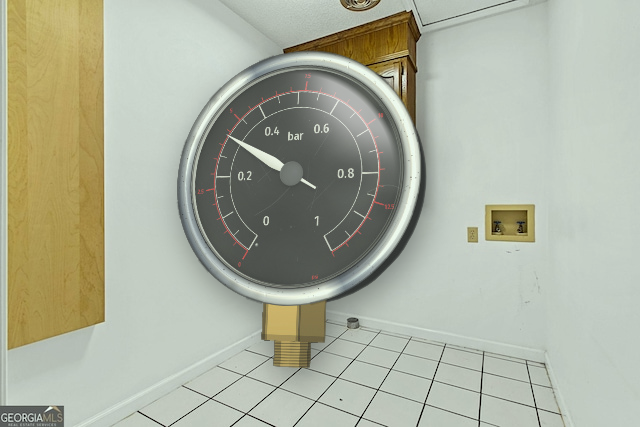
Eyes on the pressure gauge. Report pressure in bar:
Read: 0.3 bar
